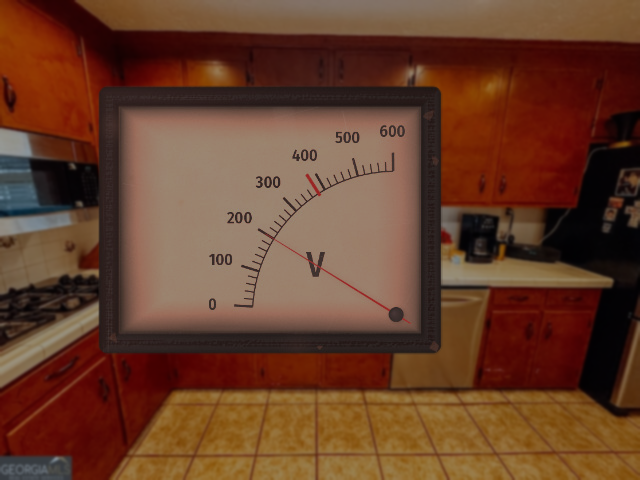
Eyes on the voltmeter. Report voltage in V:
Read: 200 V
